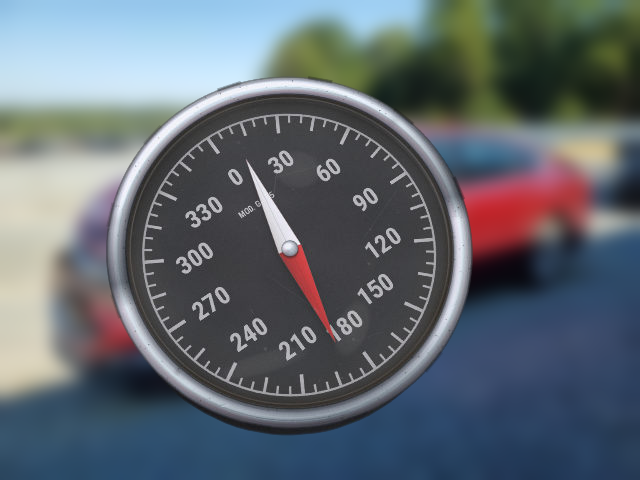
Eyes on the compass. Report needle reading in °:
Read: 190 °
